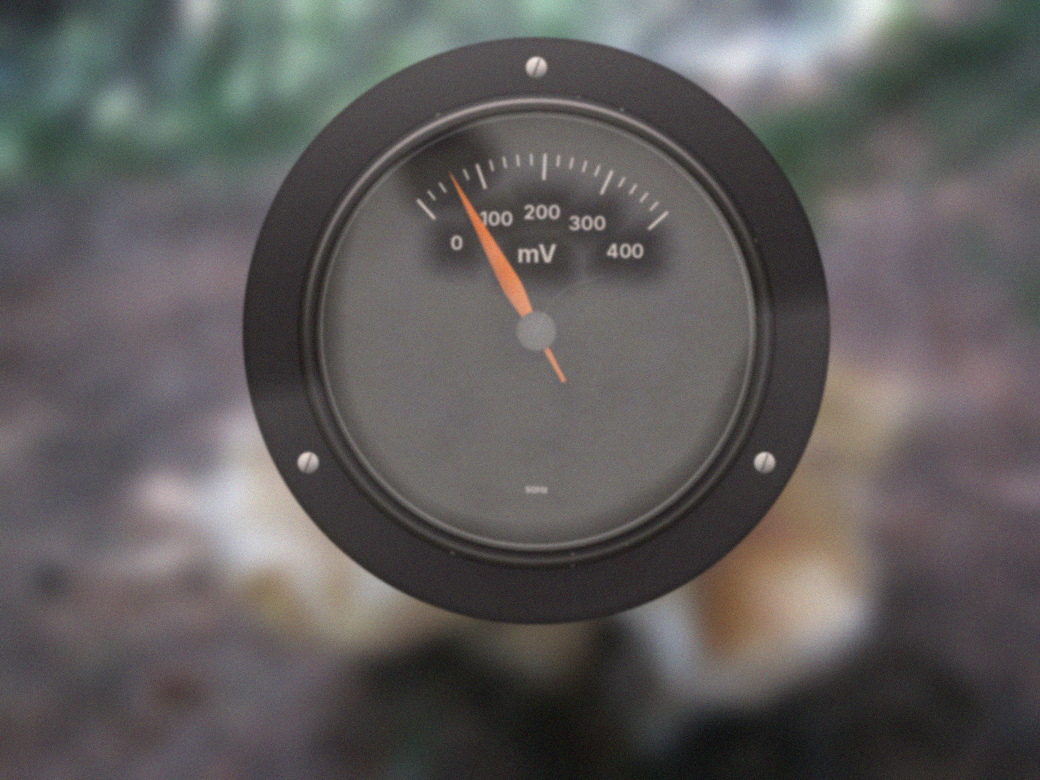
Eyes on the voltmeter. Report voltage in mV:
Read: 60 mV
